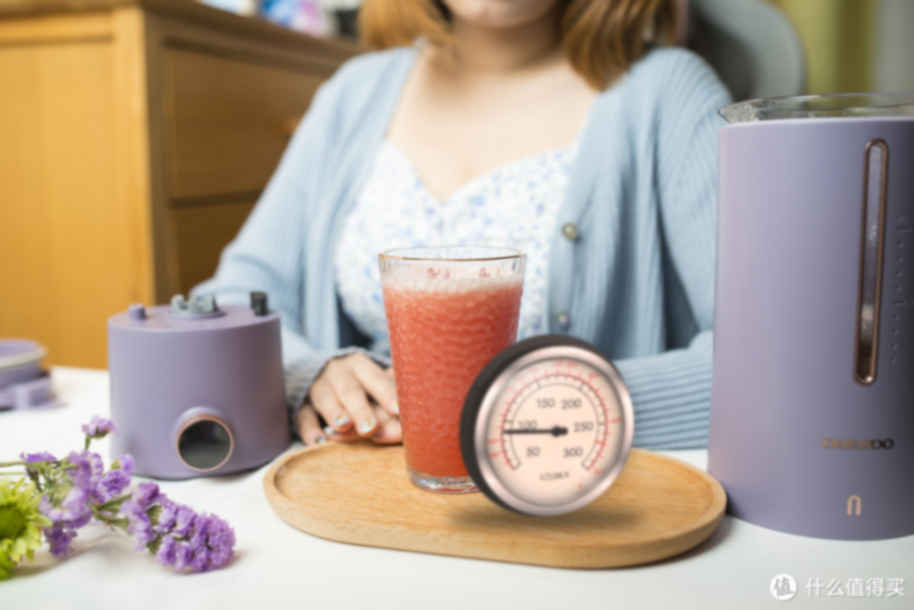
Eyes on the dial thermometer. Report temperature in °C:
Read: 90 °C
